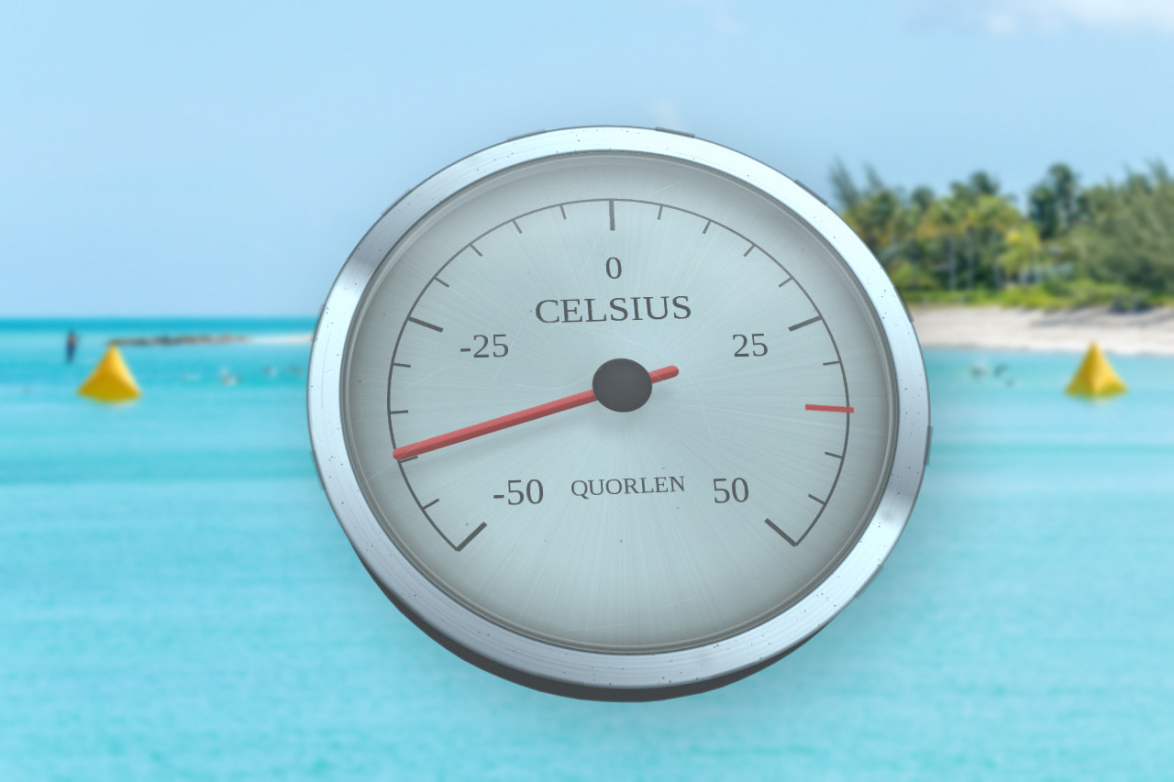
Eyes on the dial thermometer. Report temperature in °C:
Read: -40 °C
